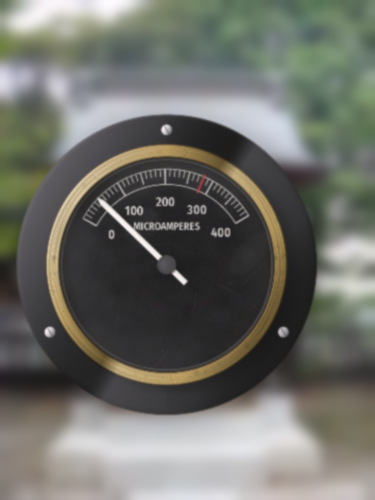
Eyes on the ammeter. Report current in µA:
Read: 50 µA
